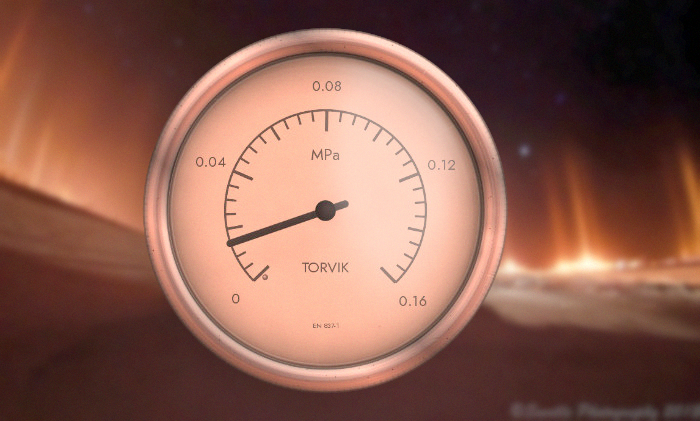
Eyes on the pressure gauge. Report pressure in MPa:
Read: 0.015 MPa
